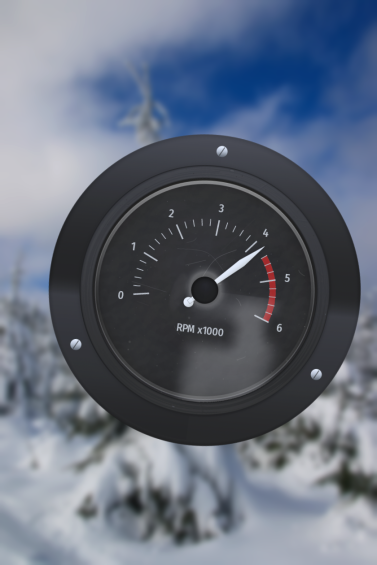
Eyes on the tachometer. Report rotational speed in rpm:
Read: 4200 rpm
